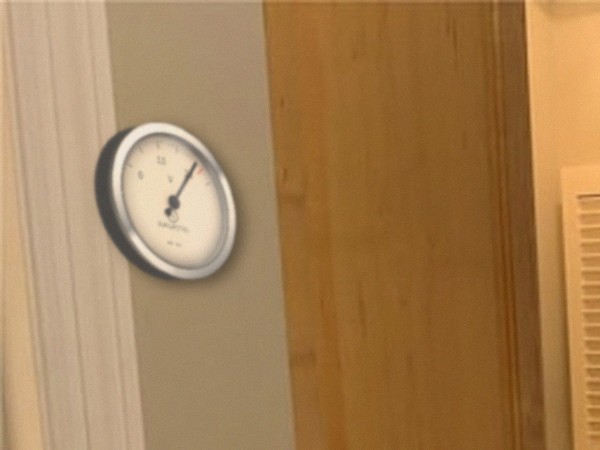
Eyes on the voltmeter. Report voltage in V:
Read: 20 V
